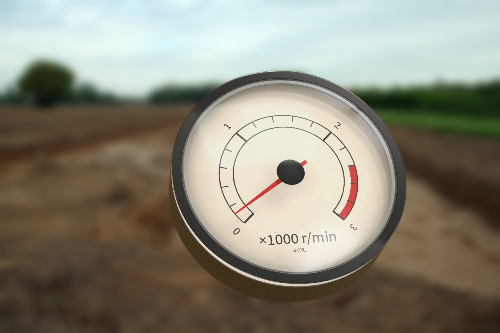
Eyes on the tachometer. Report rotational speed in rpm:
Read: 100 rpm
